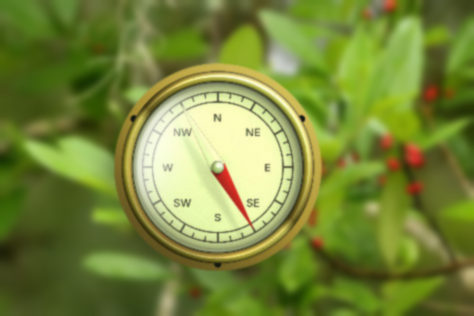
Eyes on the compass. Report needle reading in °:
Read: 150 °
